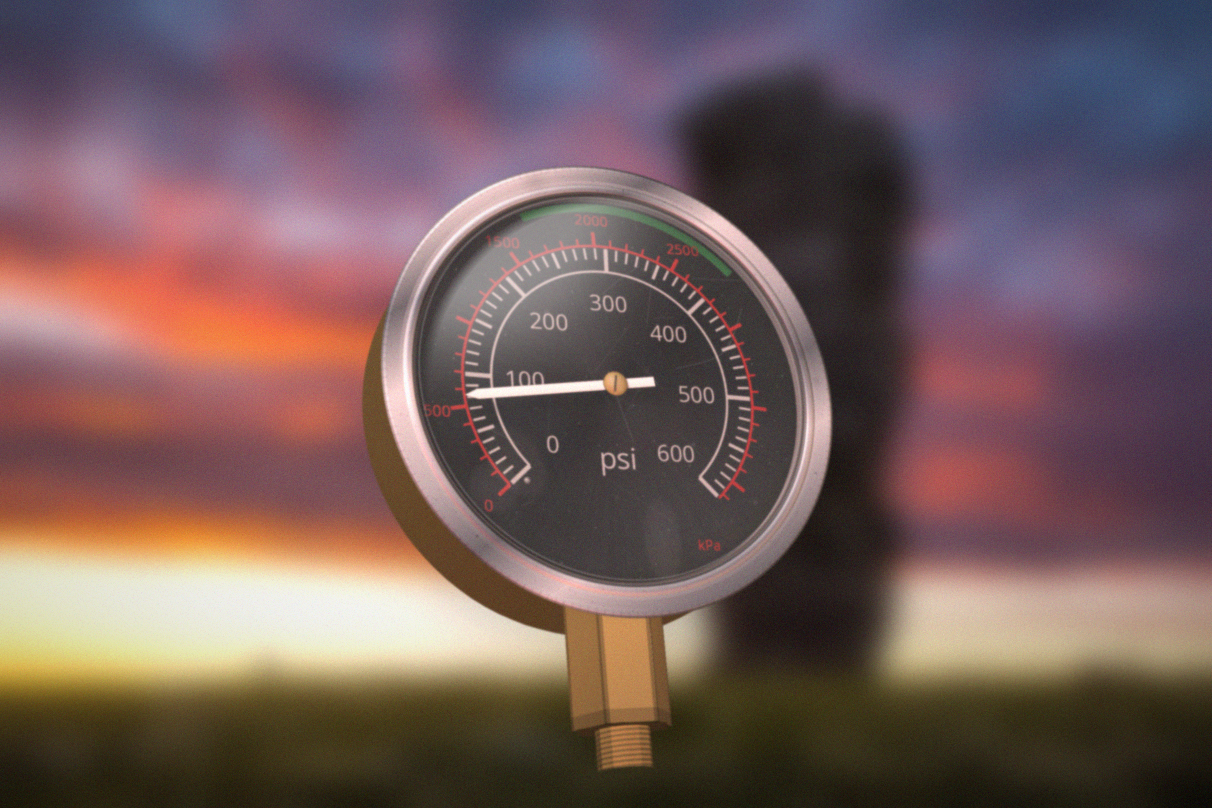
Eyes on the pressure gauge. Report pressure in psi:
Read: 80 psi
